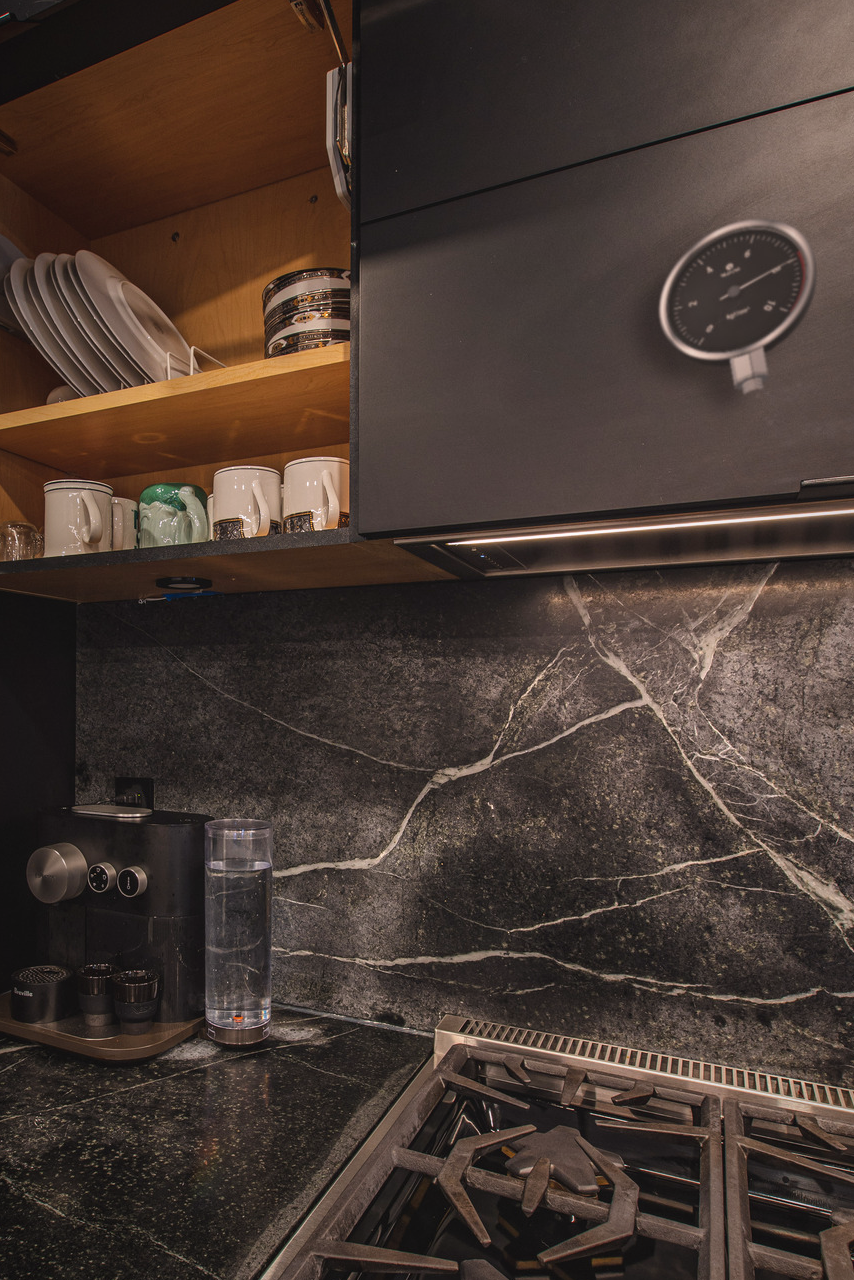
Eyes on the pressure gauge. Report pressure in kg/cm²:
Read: 8 kg/cm²
